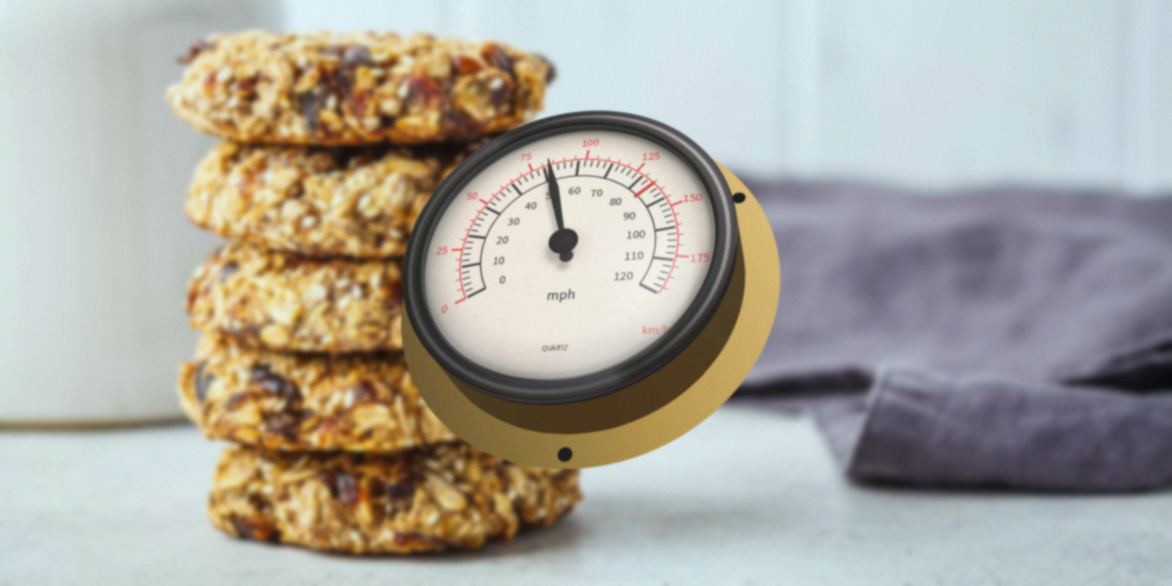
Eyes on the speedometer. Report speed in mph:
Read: 52 mph
